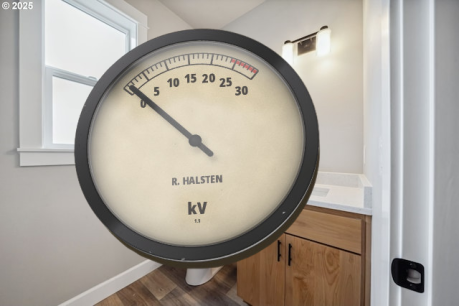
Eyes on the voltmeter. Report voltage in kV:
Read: 1 kV
